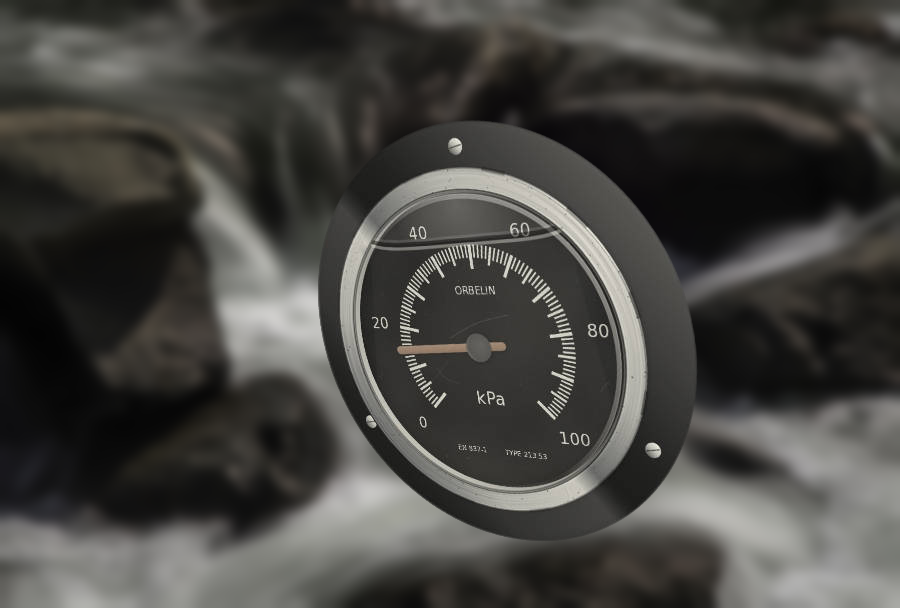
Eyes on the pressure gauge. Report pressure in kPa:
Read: 15 kPa
